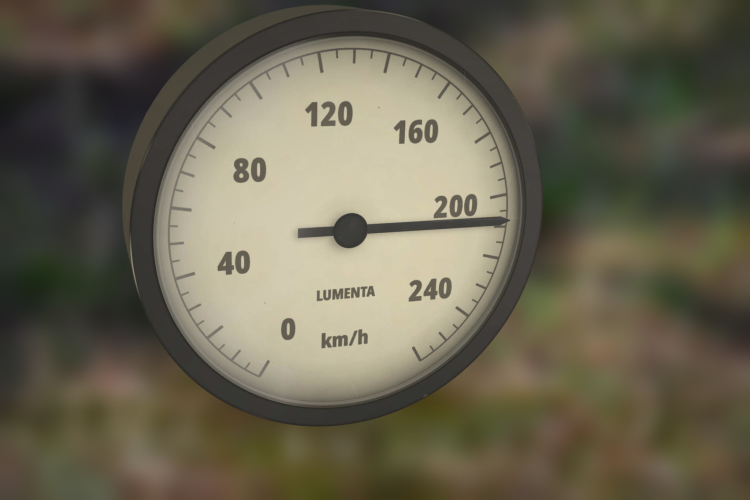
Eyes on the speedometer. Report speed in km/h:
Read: 207.5 km/h
